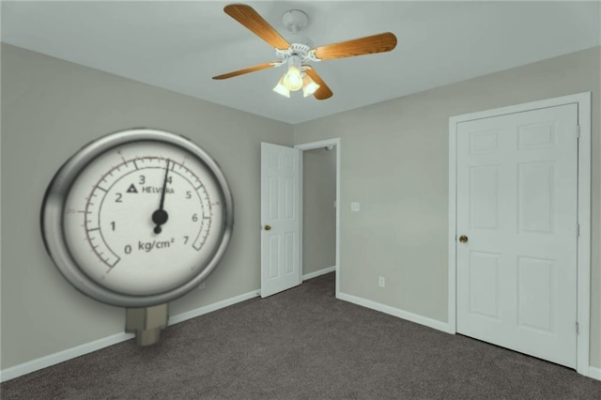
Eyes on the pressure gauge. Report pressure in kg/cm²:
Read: 3.8 kg/cm²
